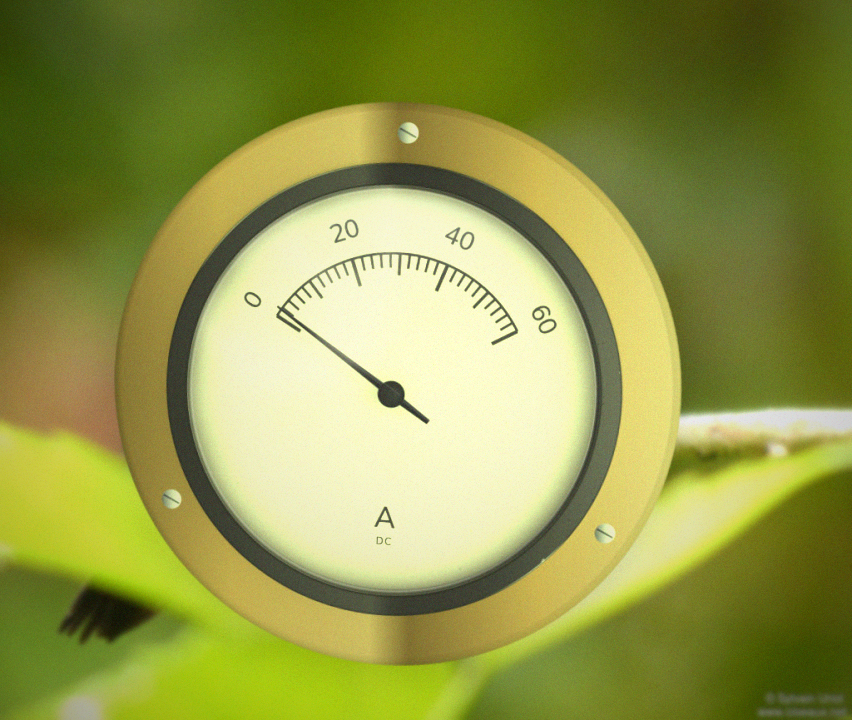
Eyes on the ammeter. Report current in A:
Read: 2 A
